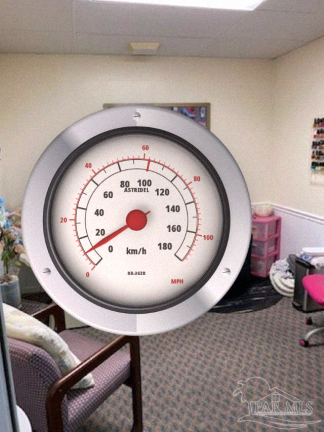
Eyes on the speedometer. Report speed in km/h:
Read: 10 km/h
